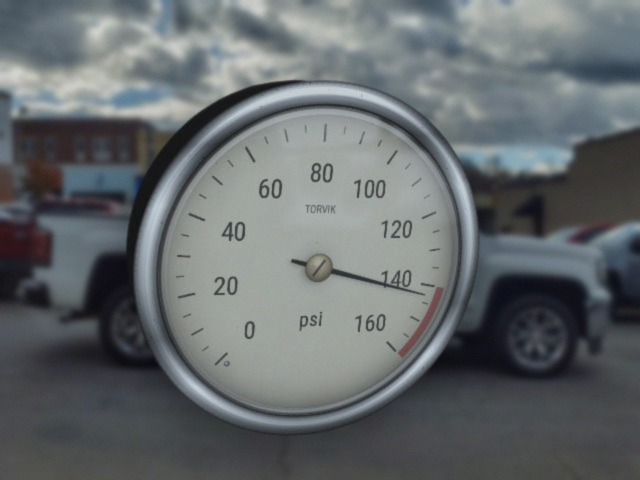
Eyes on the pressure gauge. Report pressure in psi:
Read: 142.5 psi
